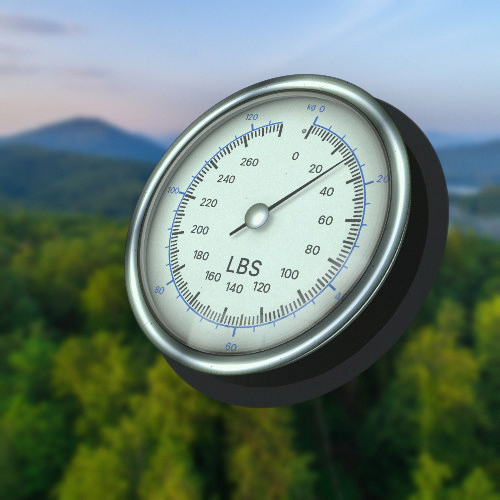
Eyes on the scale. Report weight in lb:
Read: 30 lb
